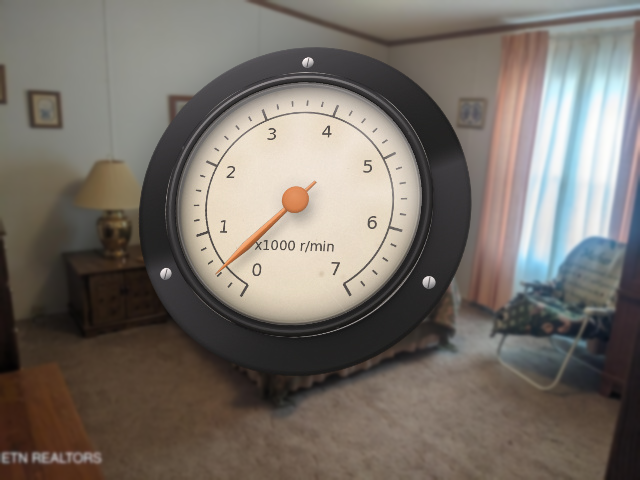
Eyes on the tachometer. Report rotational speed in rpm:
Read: 400 rpm
